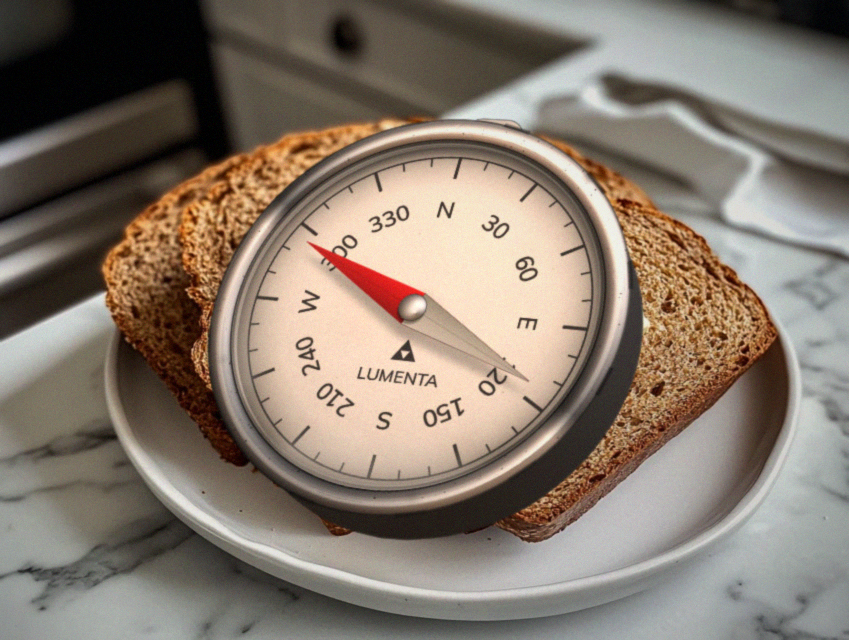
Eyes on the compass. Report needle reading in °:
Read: 295 °
